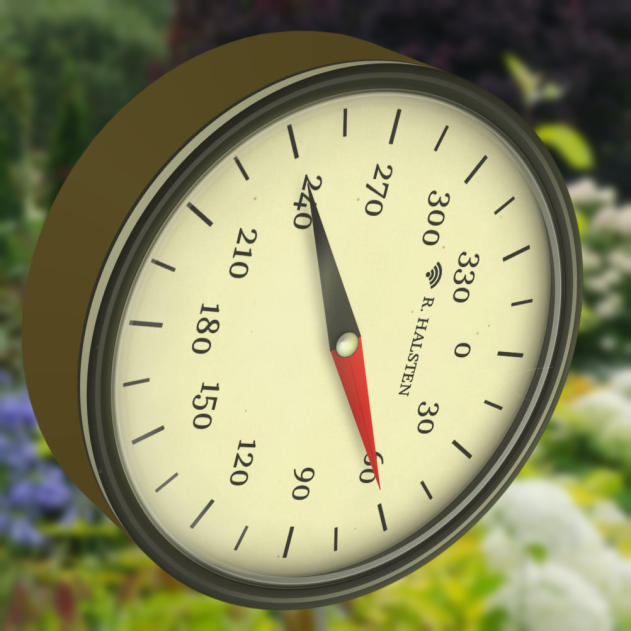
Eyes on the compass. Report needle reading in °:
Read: 60 °
